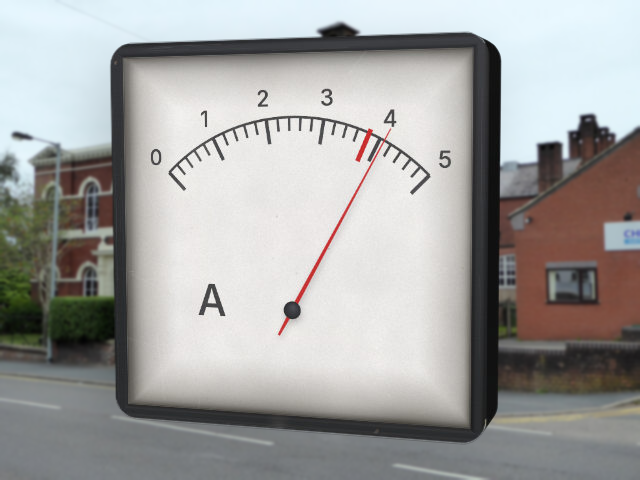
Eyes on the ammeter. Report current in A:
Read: 4.1 A
